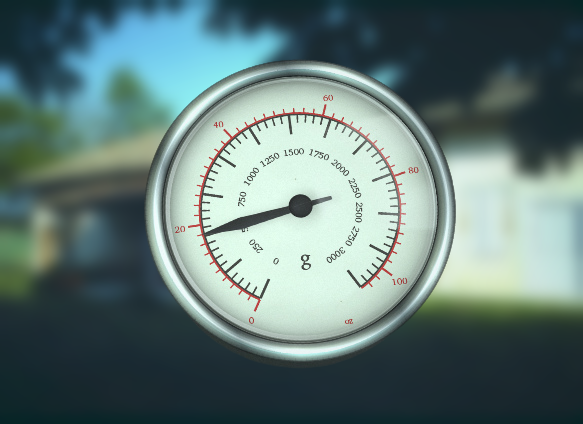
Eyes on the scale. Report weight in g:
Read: 500 g
